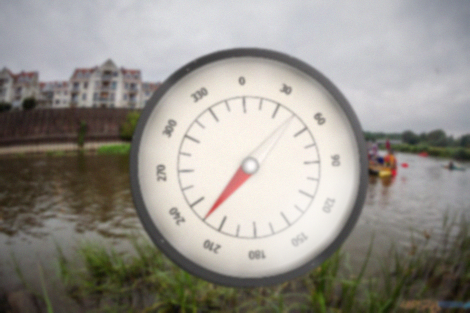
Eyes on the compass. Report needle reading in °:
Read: 225 °
